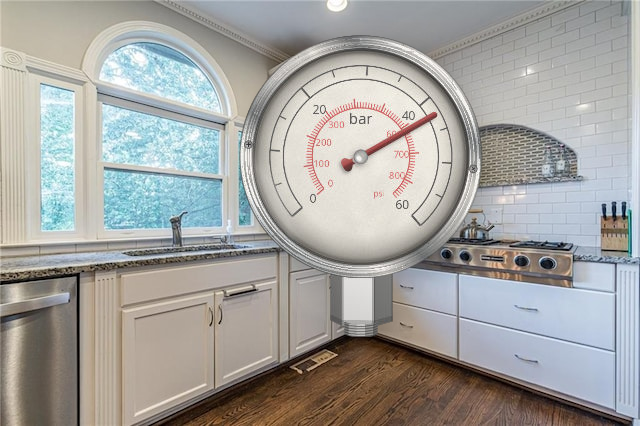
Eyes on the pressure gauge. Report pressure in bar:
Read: 42.5 bar
